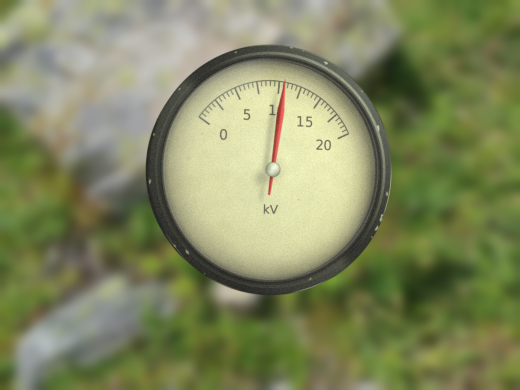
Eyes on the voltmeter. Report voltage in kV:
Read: 10.5 kV
